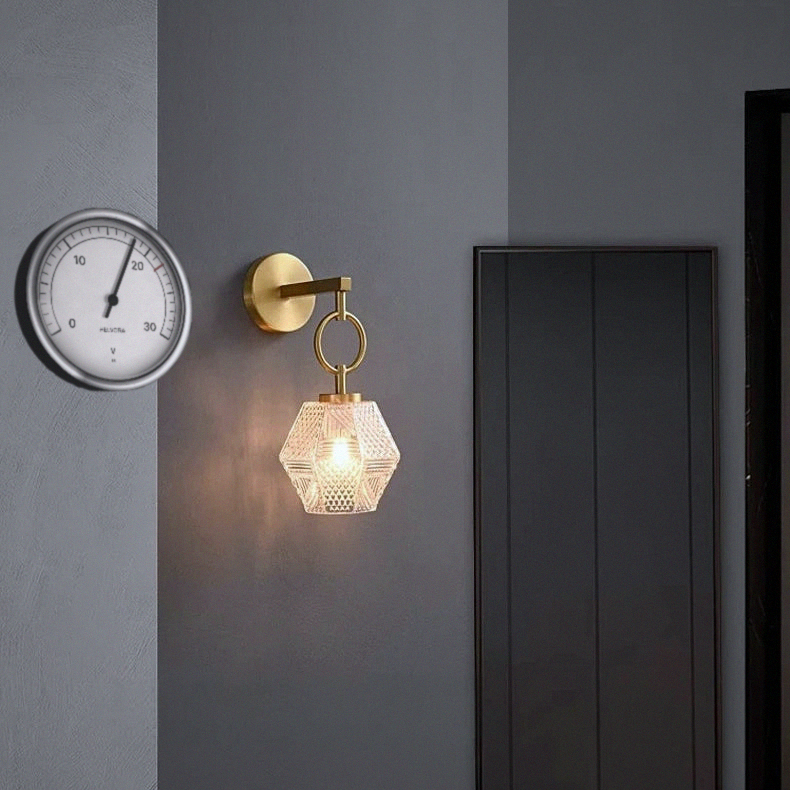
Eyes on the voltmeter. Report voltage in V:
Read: 18 V
